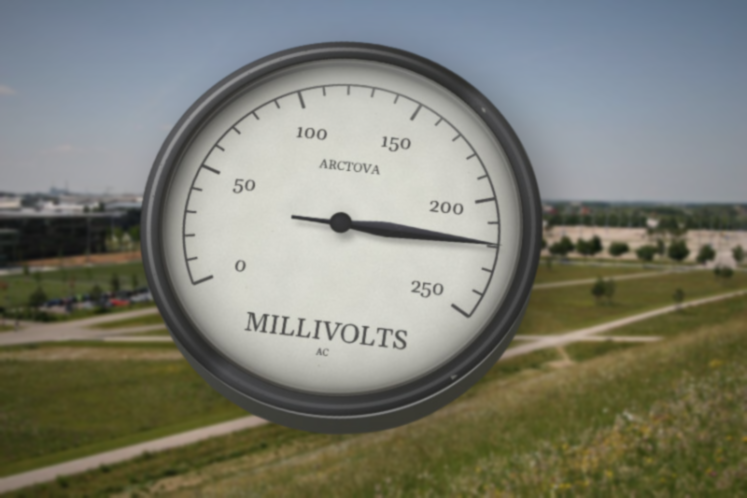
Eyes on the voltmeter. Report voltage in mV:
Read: 220 mV
